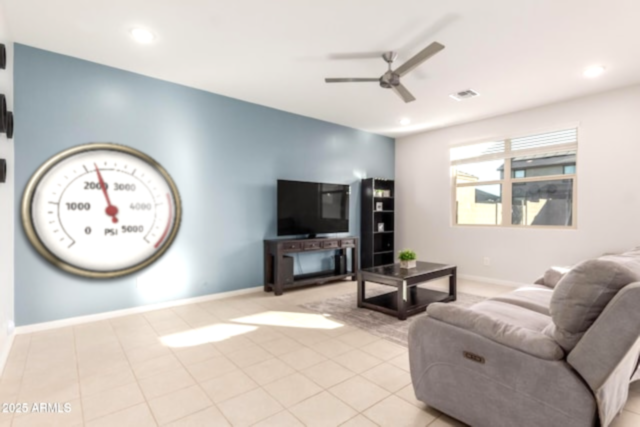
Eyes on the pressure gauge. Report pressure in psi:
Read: 2200 psi
